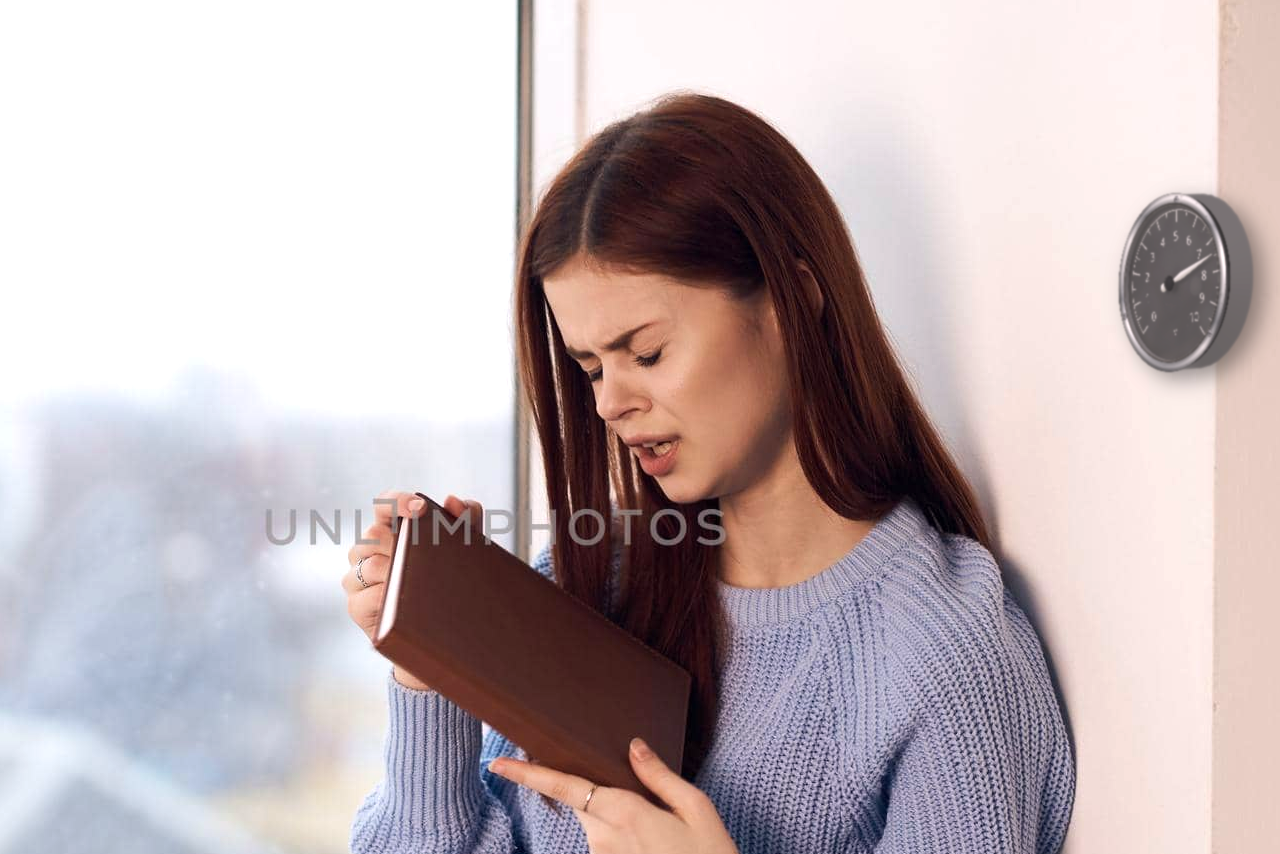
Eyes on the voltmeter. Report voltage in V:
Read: 7.5 V
